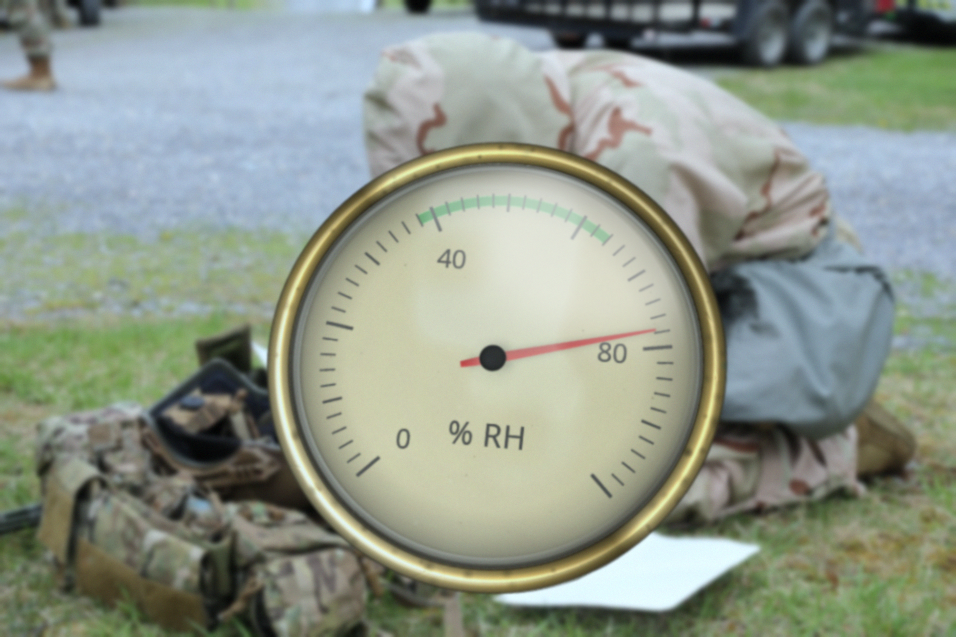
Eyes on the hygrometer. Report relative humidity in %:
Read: 78 %
